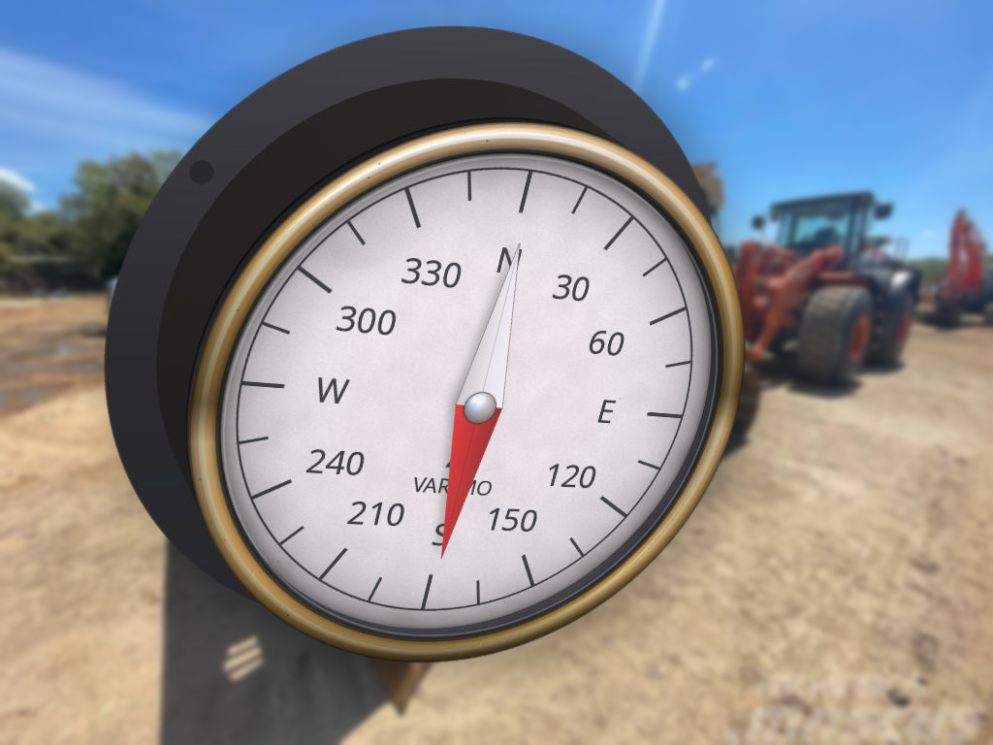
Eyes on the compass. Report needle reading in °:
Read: 180 °
